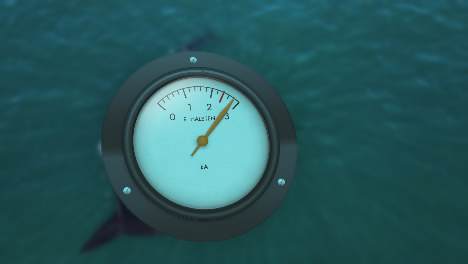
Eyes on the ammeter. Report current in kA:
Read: 2.8 kA
